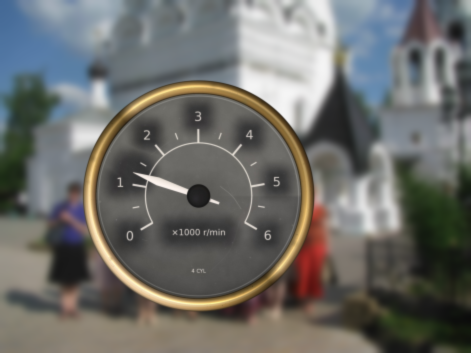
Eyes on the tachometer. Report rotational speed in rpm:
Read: 1250 rpm
